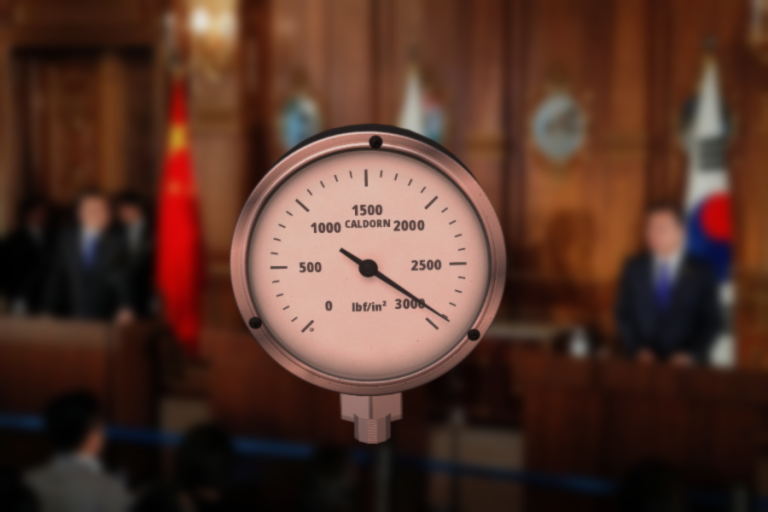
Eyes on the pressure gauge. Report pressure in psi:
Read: 2900 psi
